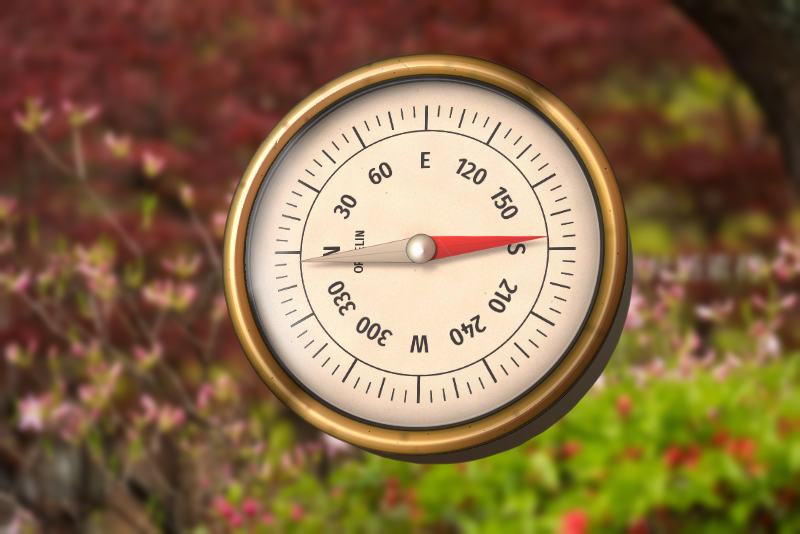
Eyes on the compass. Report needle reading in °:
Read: 175 °
